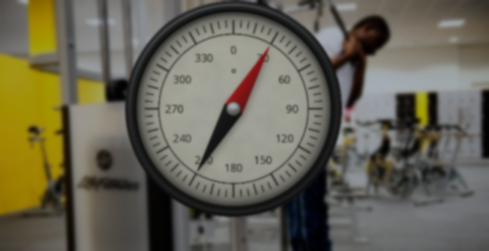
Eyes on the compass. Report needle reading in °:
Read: 30 °
